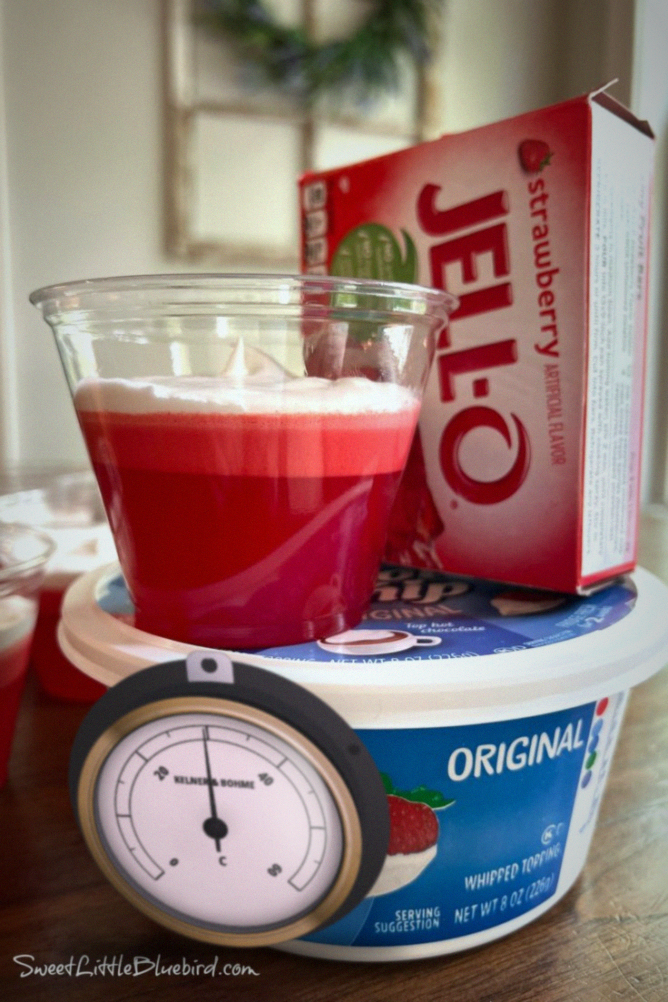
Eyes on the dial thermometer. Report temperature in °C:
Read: 30 °C
